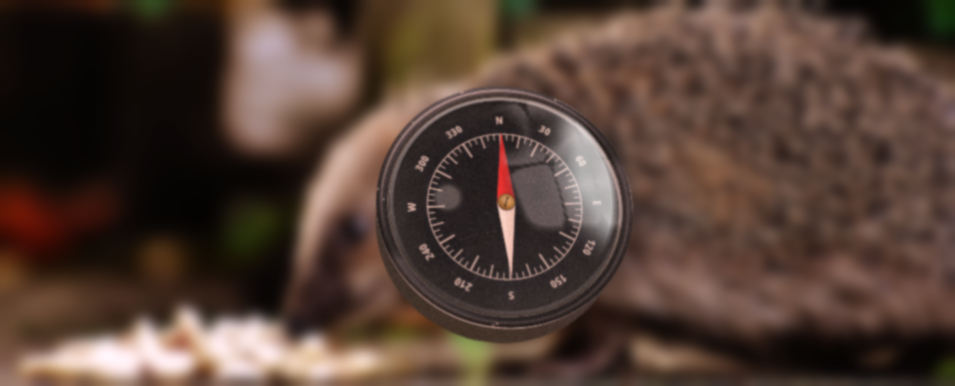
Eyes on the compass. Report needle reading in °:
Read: 0 °
